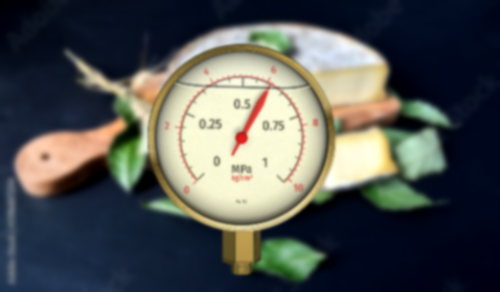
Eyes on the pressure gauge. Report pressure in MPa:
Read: 0.6 MPa
